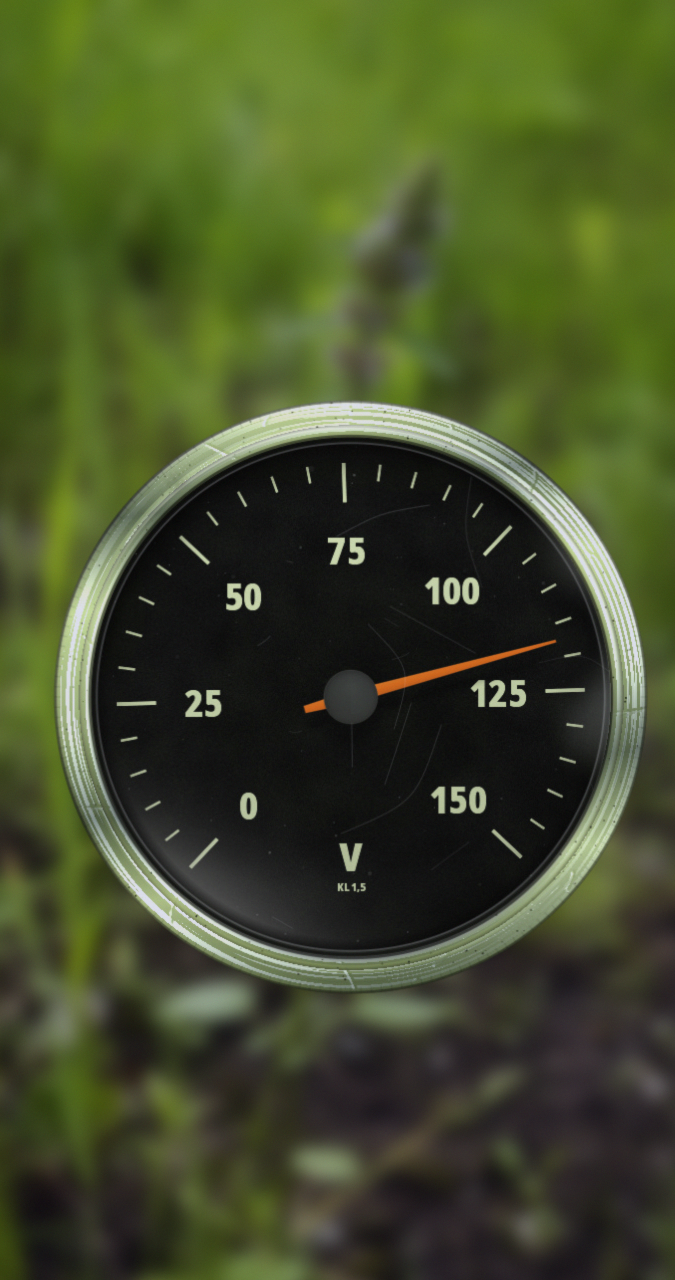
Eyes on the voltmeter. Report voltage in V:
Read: 117.5 V
